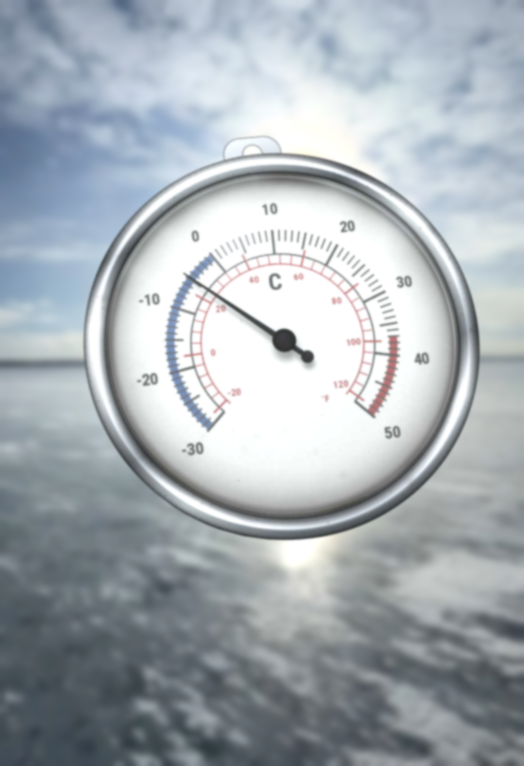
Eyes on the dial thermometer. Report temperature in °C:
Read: -5 °C
